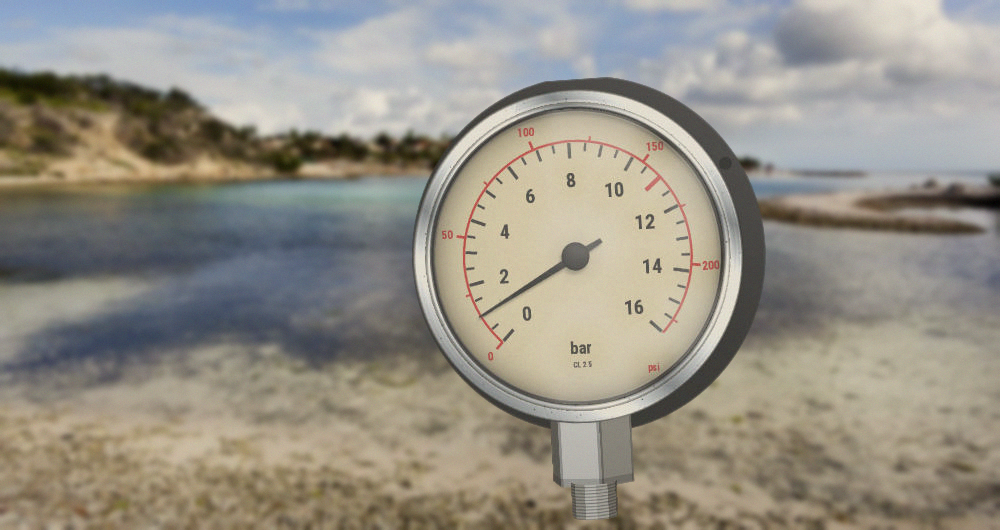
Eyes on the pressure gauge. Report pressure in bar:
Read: 1 bar
